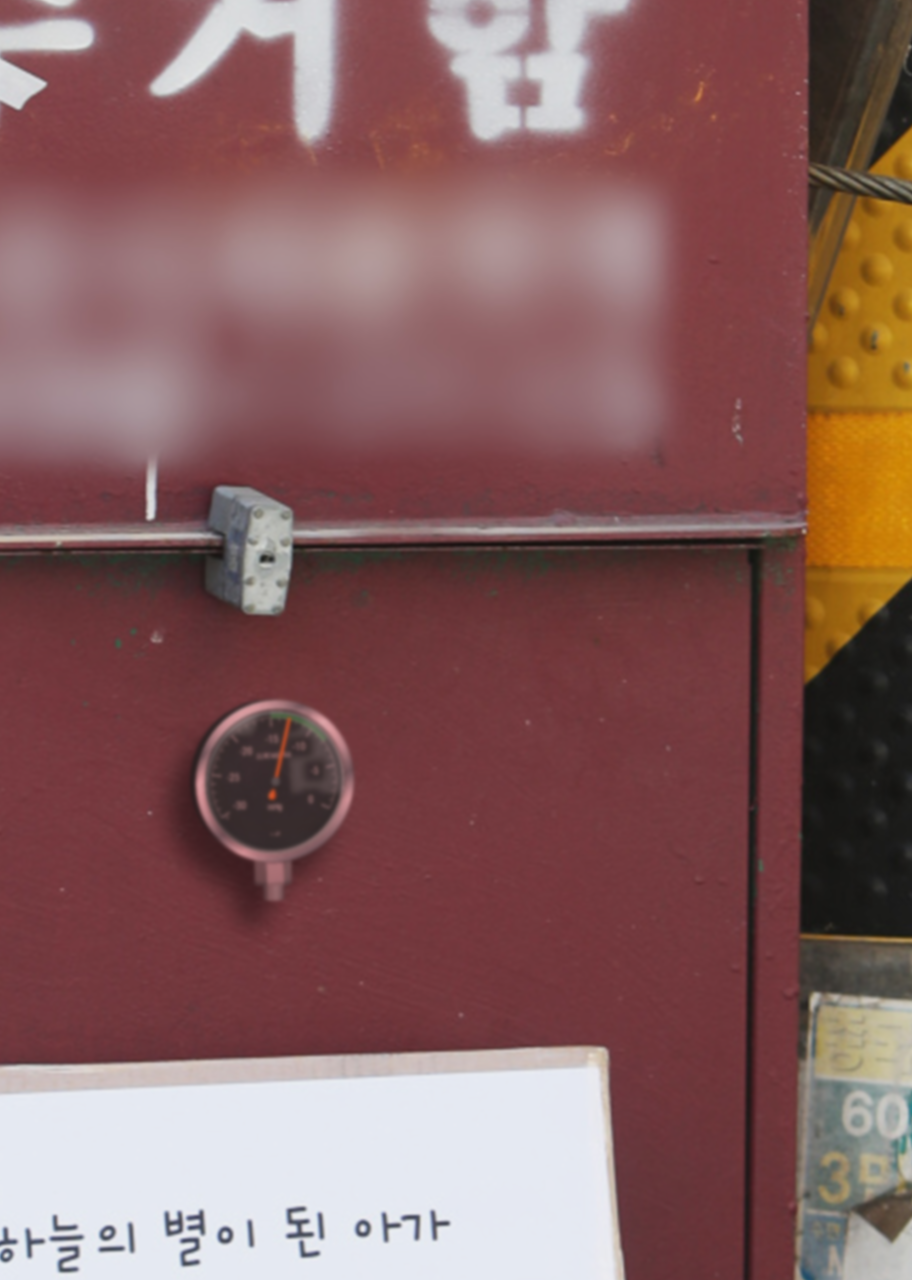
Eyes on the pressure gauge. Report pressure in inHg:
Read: -13 inHg
